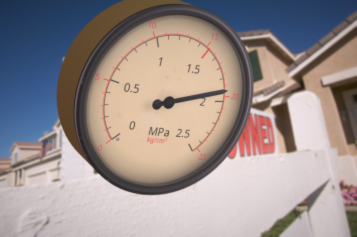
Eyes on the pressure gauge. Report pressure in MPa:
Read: 1.9 MPa
